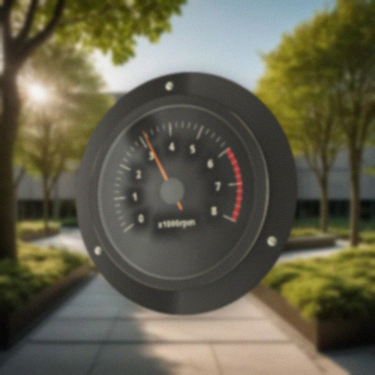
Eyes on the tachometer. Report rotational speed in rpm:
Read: 3200 rpm
